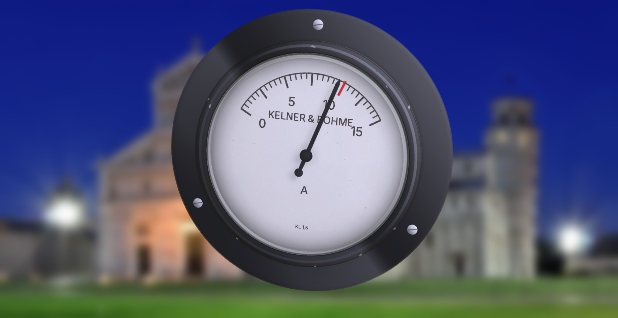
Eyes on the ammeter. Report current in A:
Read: 10 A
